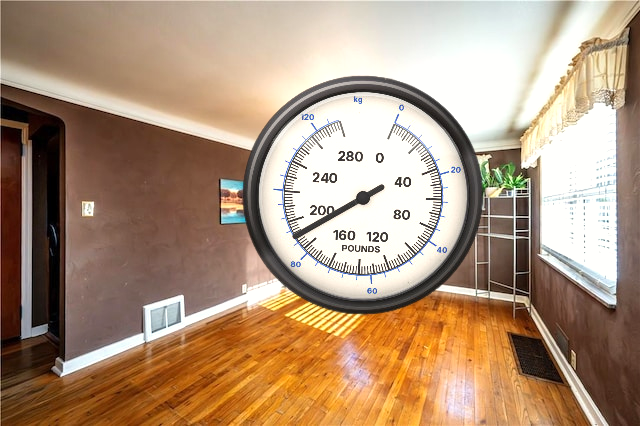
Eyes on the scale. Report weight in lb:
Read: 190 lb
